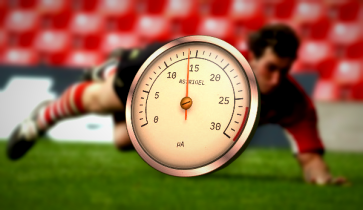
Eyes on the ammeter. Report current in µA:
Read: 14 µA
